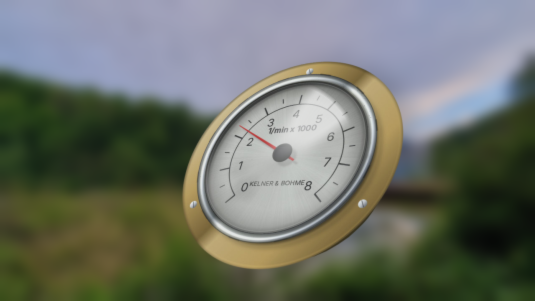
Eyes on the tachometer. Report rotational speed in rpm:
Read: 2250 rpm
